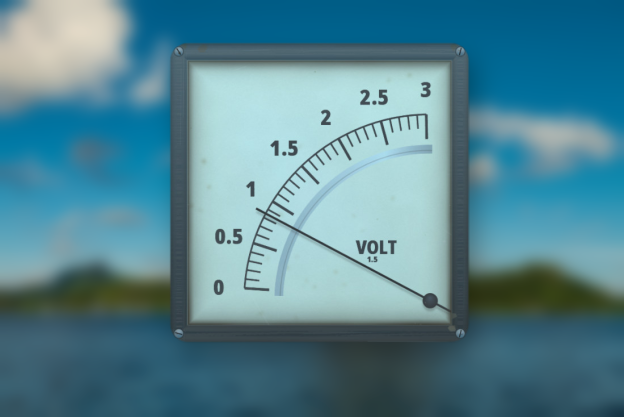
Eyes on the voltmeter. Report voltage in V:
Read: 0.85 V
